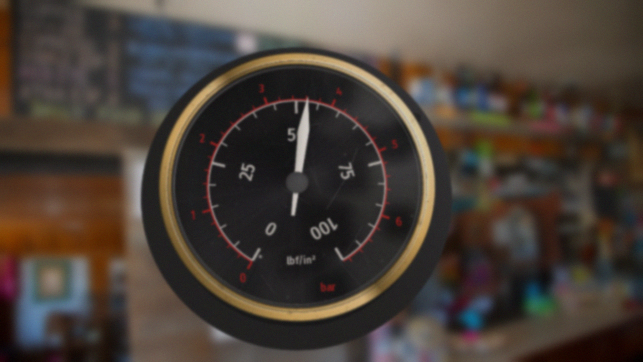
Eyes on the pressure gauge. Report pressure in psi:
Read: 52.5 psi
